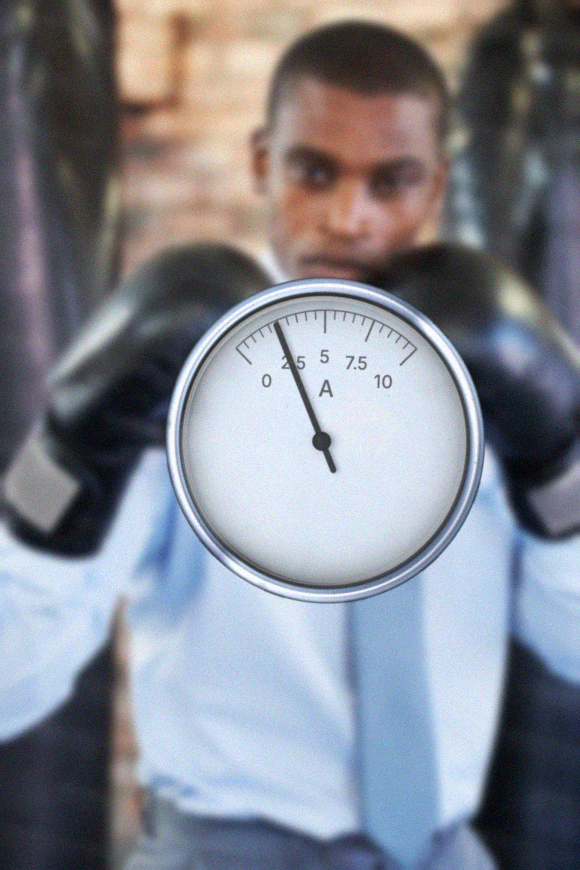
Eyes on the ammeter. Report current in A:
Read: 2.5 A
